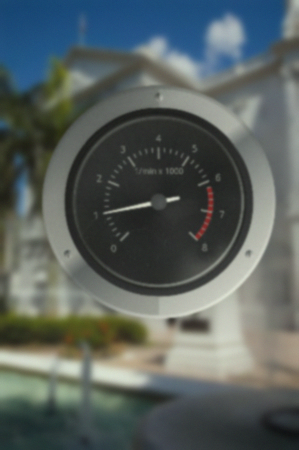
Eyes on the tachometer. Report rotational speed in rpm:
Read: 1000 rpm
